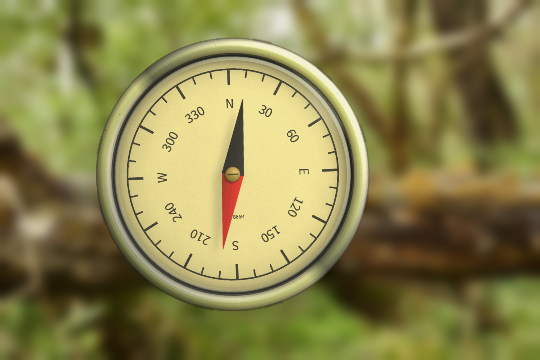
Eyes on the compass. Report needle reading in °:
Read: 190 °
